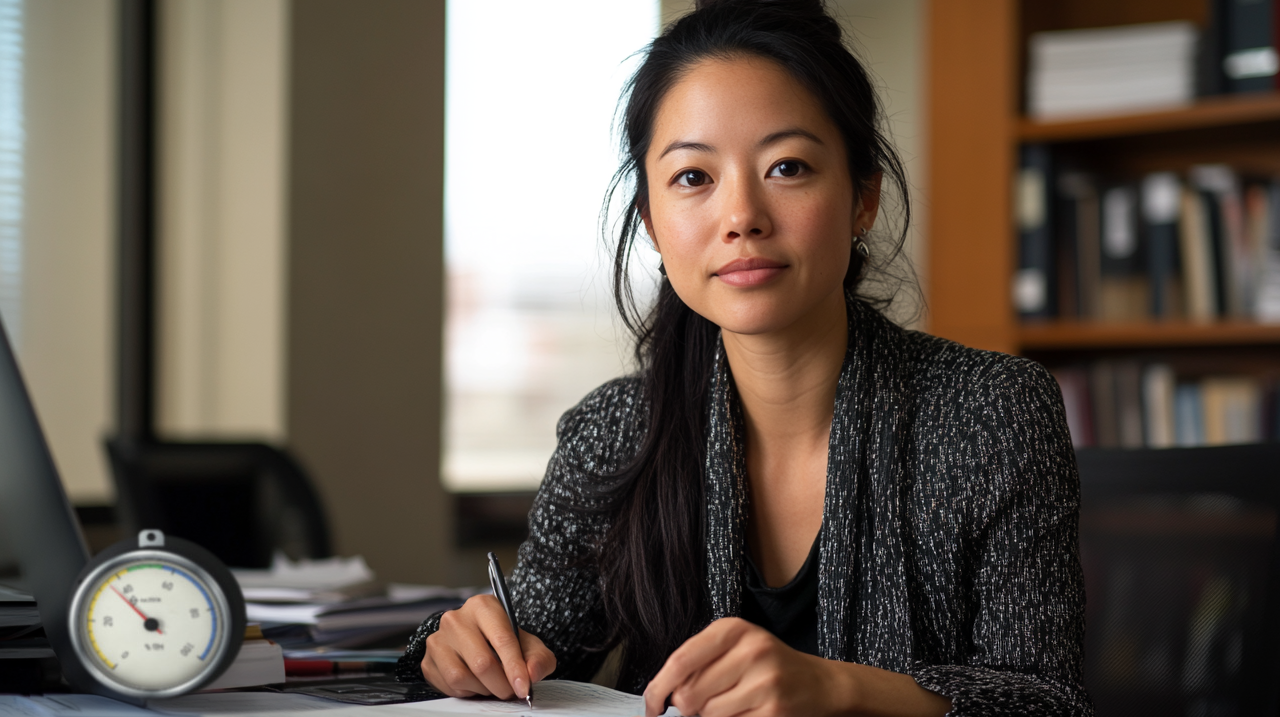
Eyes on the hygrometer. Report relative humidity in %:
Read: 36 %
